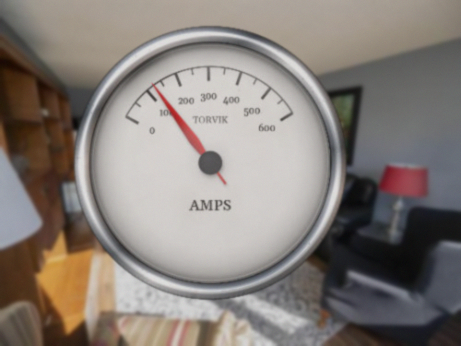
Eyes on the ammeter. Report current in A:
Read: 125 A
